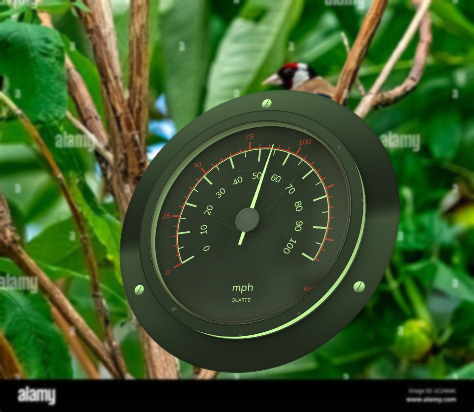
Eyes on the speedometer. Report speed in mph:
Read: 55 mph
